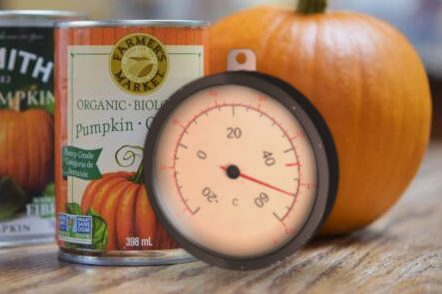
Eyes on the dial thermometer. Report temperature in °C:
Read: 52 °C
